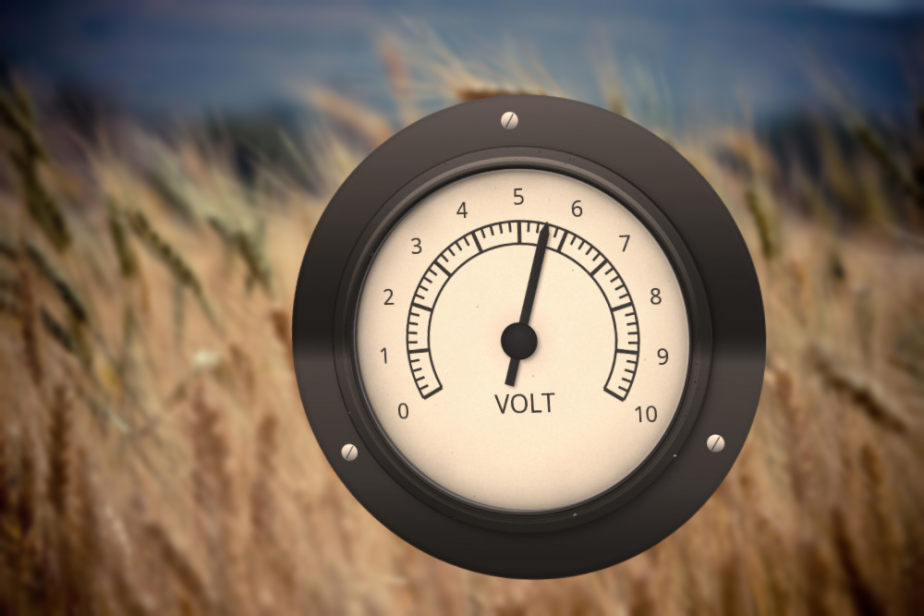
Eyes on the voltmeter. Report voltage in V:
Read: 5.6 V
